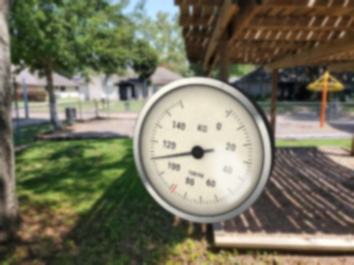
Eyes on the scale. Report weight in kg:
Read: 110 kg
